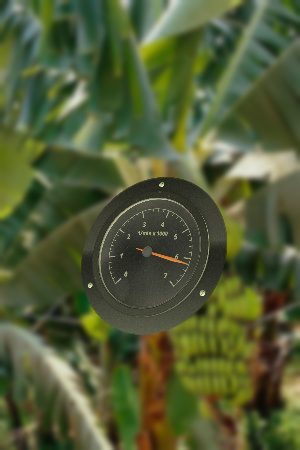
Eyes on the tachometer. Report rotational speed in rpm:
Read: 6200 rpm
